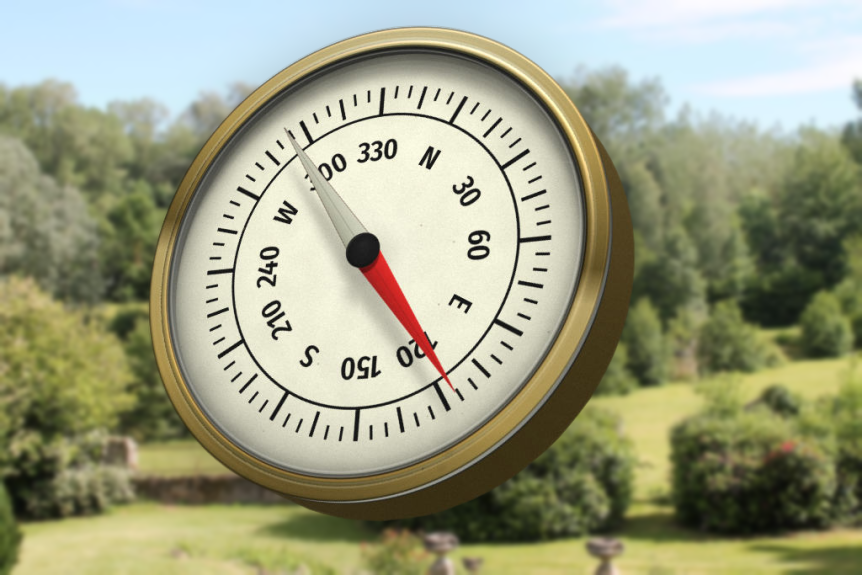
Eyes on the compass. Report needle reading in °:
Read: 115 °
